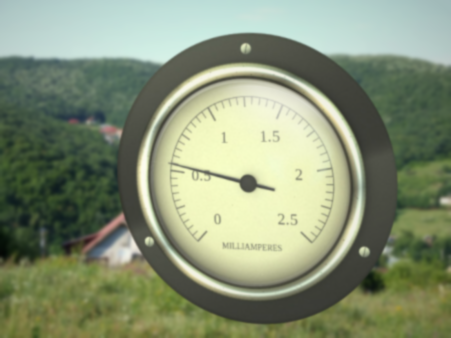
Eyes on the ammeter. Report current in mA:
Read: 0.55 mA
